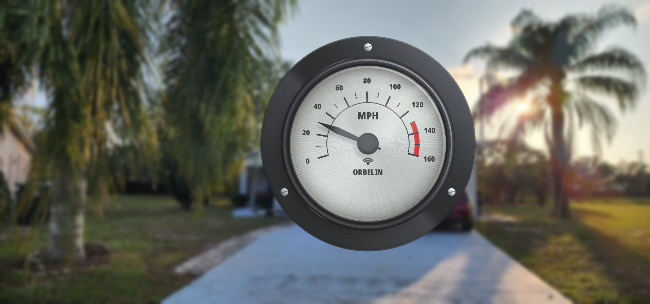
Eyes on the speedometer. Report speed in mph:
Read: 30 mph
